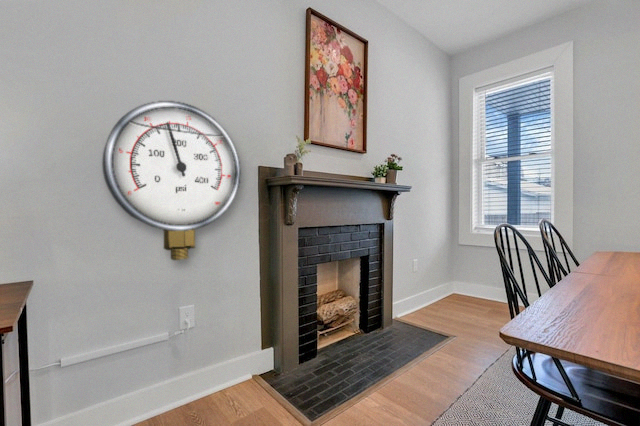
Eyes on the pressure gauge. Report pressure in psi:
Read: 175 psi
